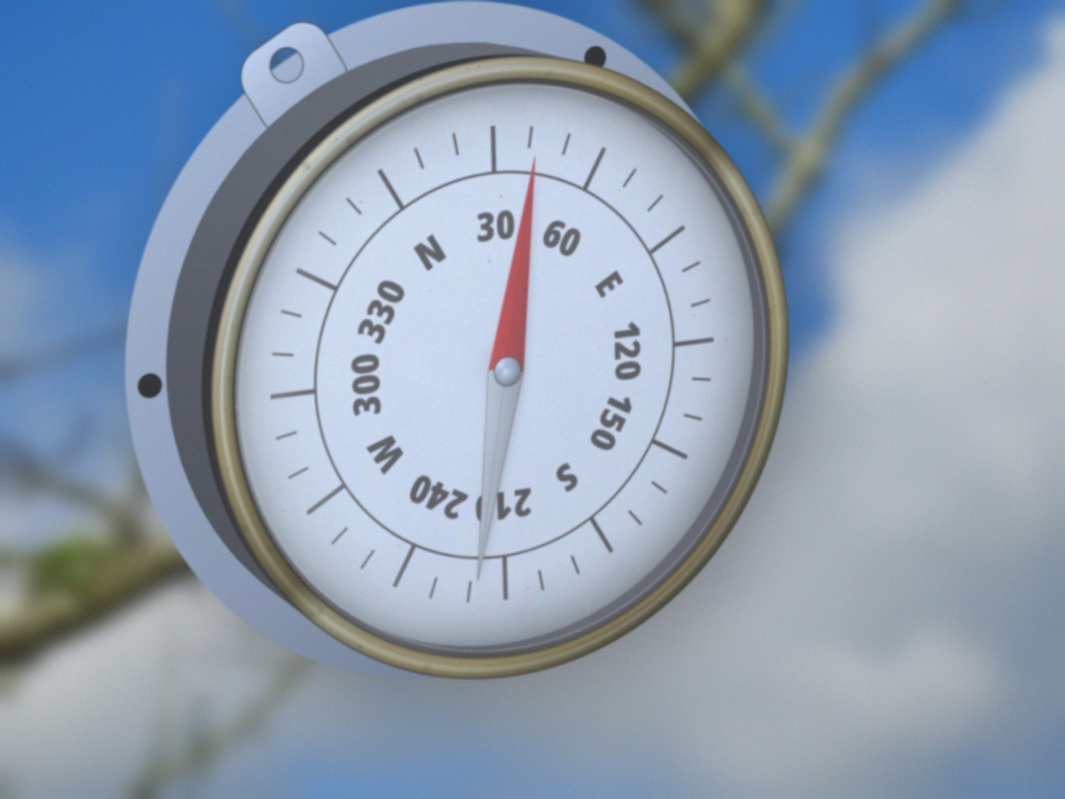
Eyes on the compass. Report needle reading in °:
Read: 40 °
